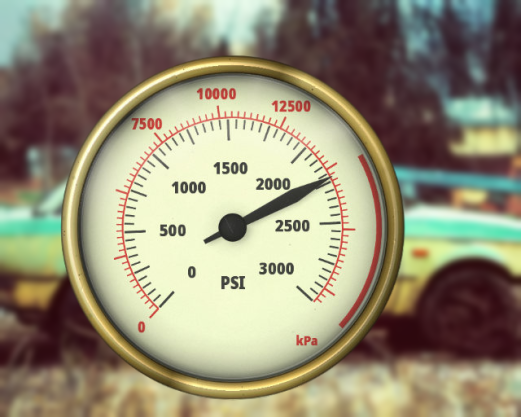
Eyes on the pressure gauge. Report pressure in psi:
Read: 2225 psi
